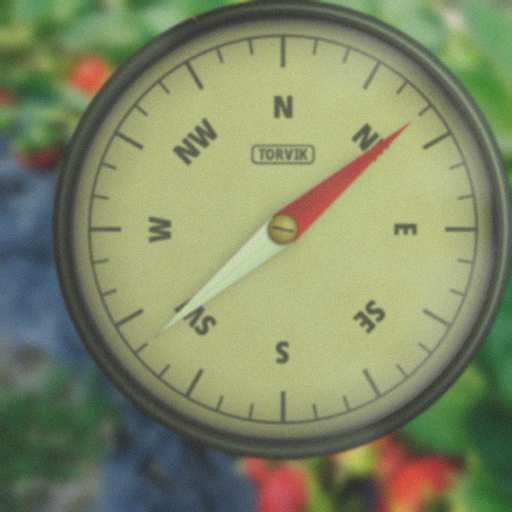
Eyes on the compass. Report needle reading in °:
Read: 50 °
